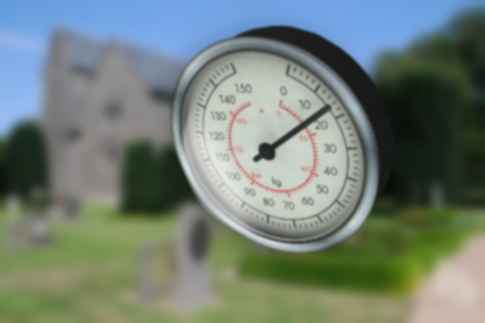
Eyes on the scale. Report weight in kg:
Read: 16 kg
